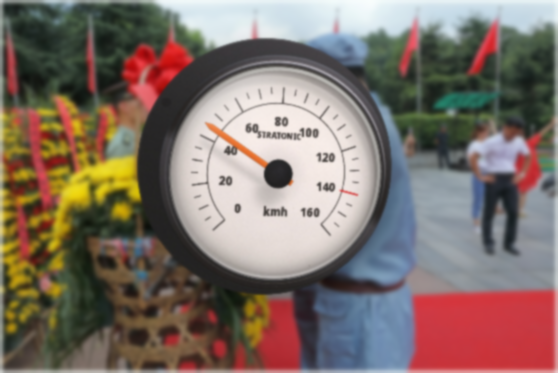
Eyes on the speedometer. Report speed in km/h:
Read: 45 km/h
